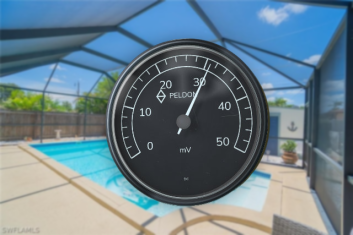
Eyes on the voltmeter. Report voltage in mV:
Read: 31 mV
